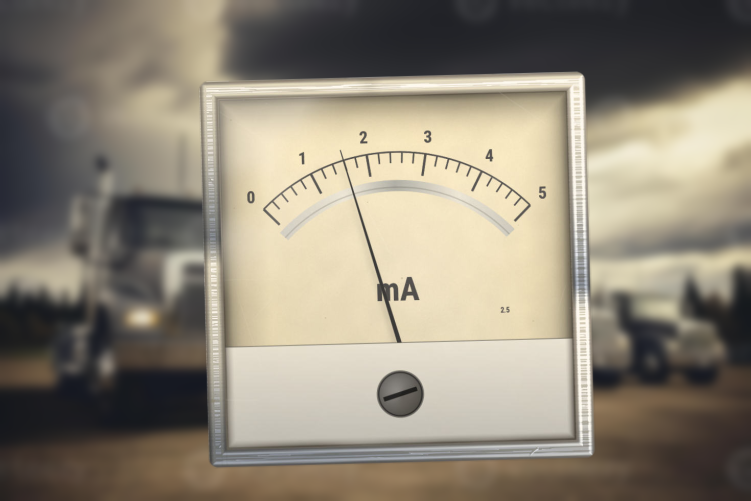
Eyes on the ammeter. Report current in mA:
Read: 1.6 mA
